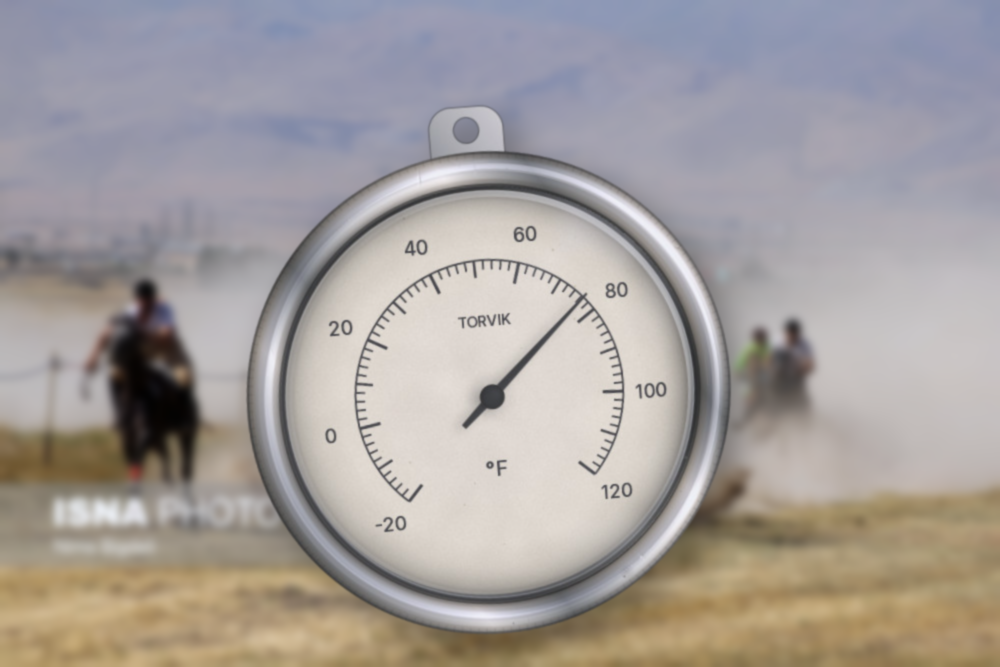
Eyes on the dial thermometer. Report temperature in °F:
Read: 76 °F
